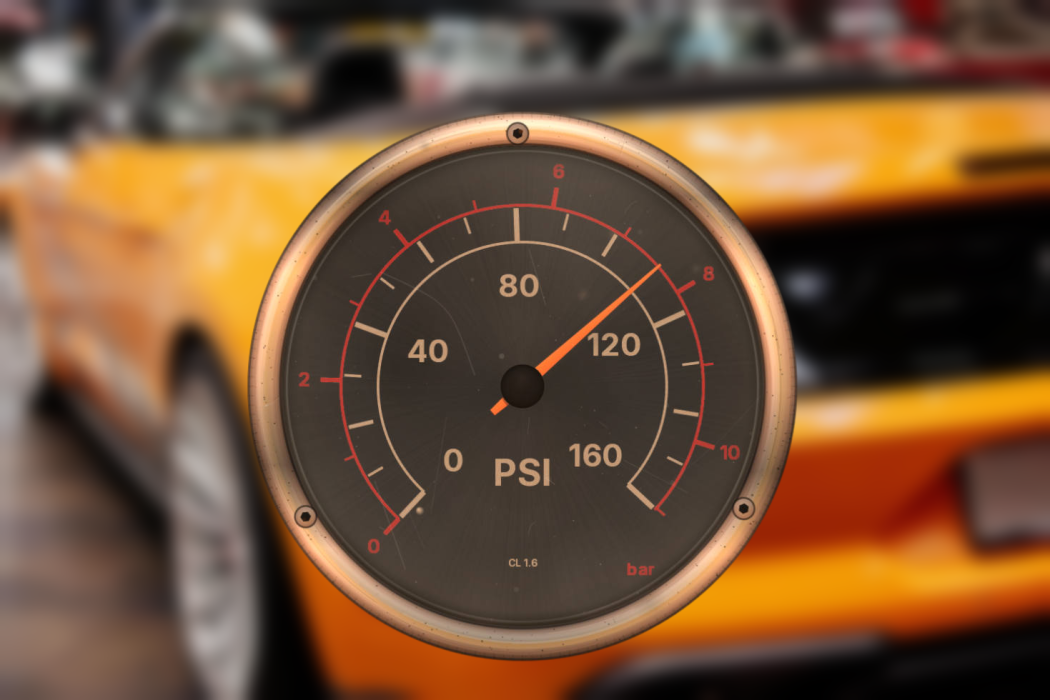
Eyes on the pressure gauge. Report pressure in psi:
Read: 110 psi
